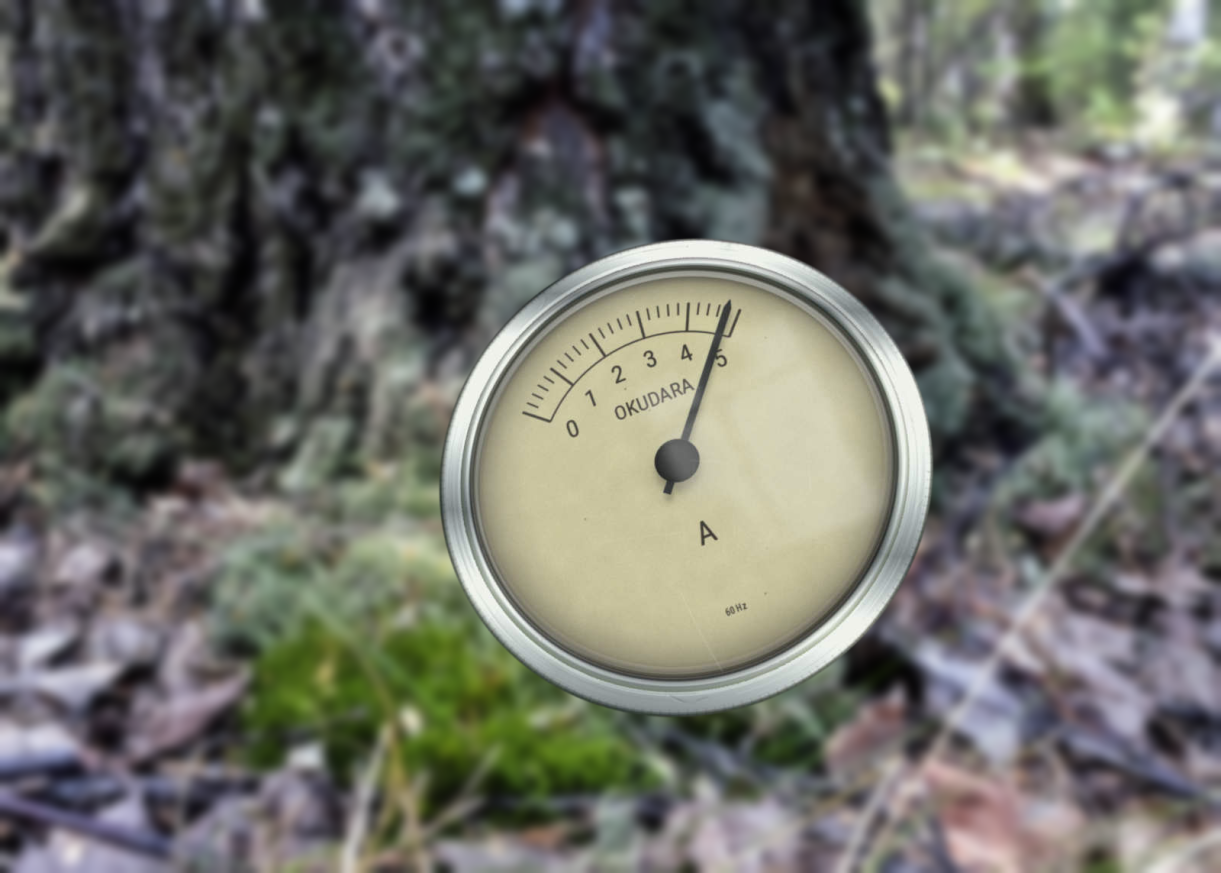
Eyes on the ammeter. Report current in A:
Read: 4.8 A
